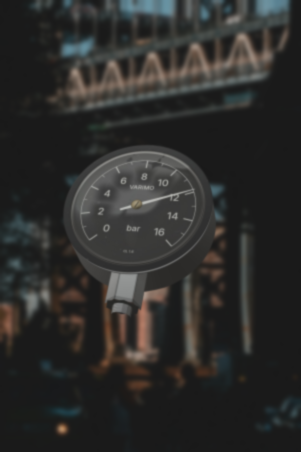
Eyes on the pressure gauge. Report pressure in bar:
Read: 12 bar
